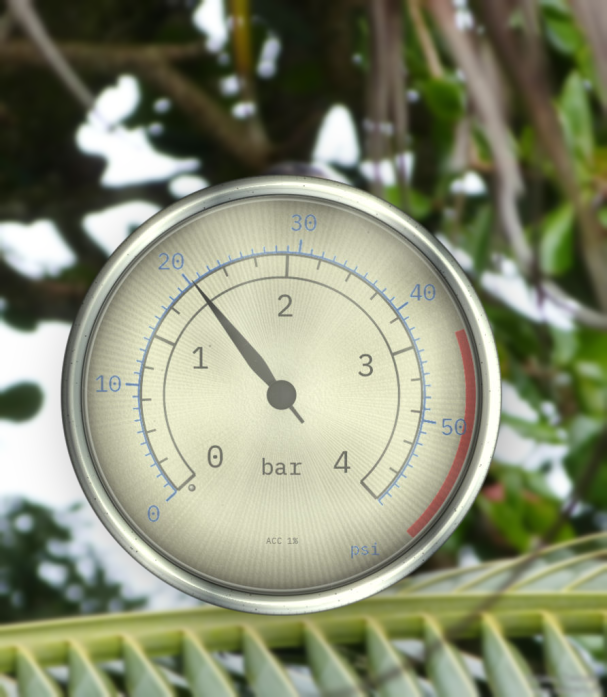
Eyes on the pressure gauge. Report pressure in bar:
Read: 1.4 bar
